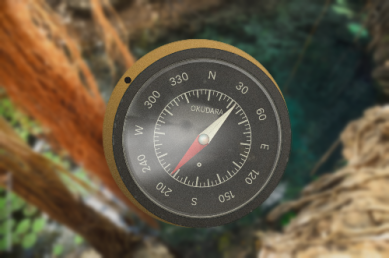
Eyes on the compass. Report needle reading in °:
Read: 215 °
